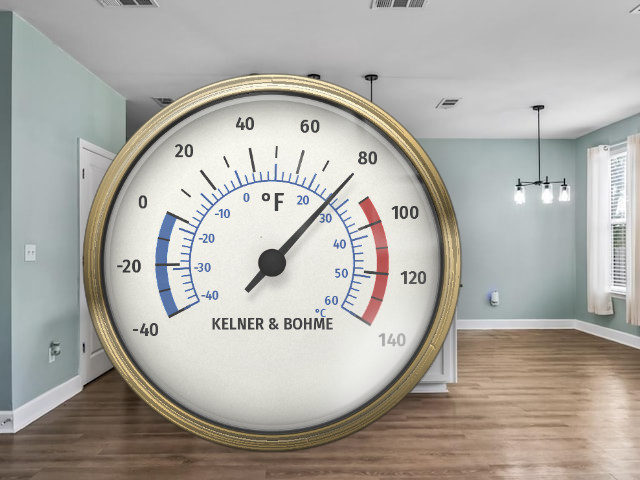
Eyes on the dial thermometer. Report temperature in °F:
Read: 80 °F
